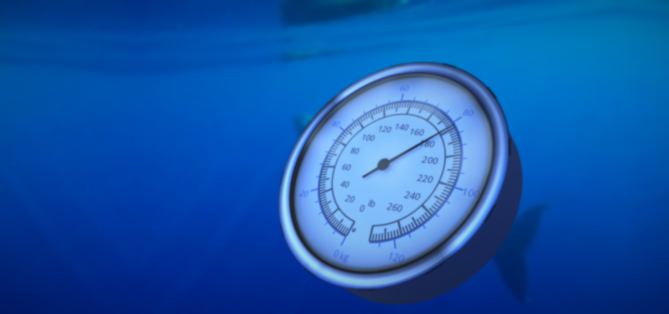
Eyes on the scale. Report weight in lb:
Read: 180 lb
